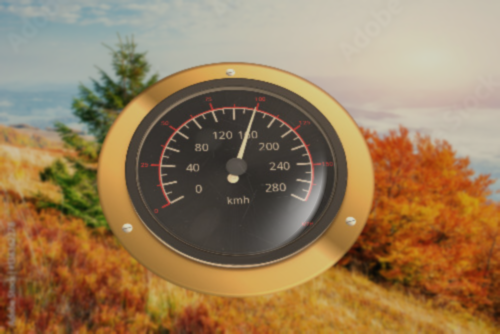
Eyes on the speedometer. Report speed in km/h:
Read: 160 km/h
